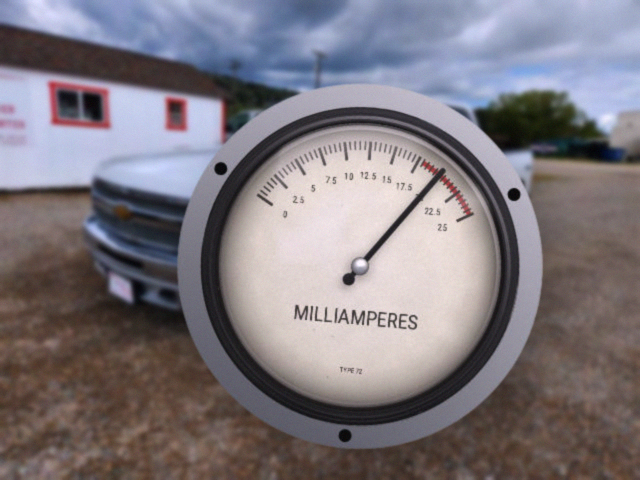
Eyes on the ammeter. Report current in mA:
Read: 20 mA
